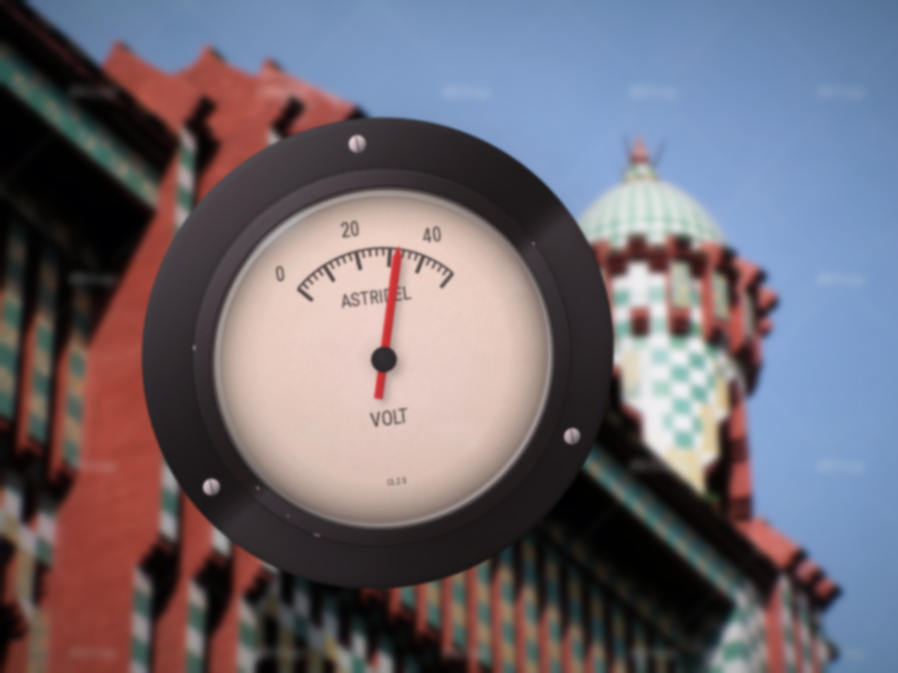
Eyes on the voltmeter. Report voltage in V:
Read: 32 V
